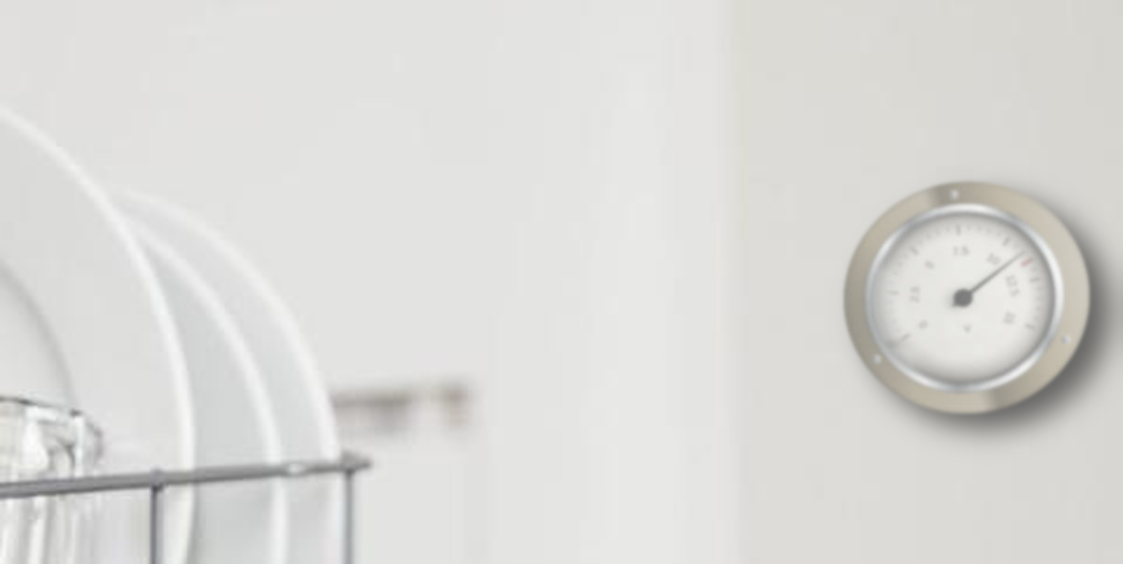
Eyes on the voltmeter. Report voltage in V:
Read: 11 V
